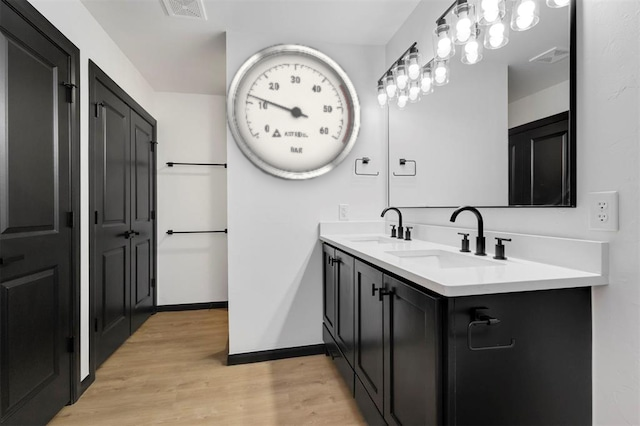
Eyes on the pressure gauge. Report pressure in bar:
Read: 12 bar
